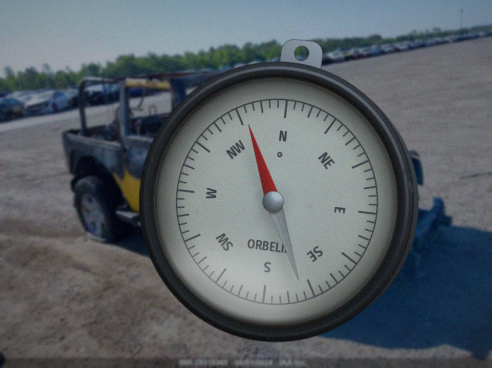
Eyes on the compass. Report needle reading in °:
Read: 335 °
